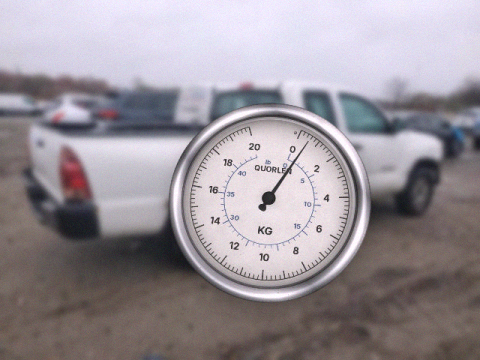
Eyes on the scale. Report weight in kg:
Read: 0.6 kg
